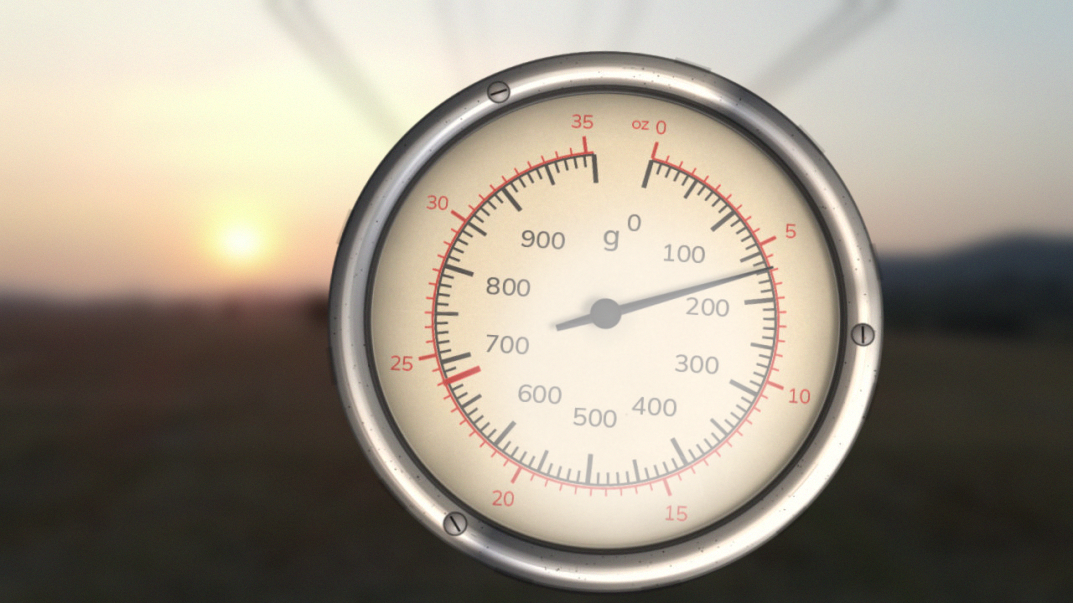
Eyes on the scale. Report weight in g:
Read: 170 g
